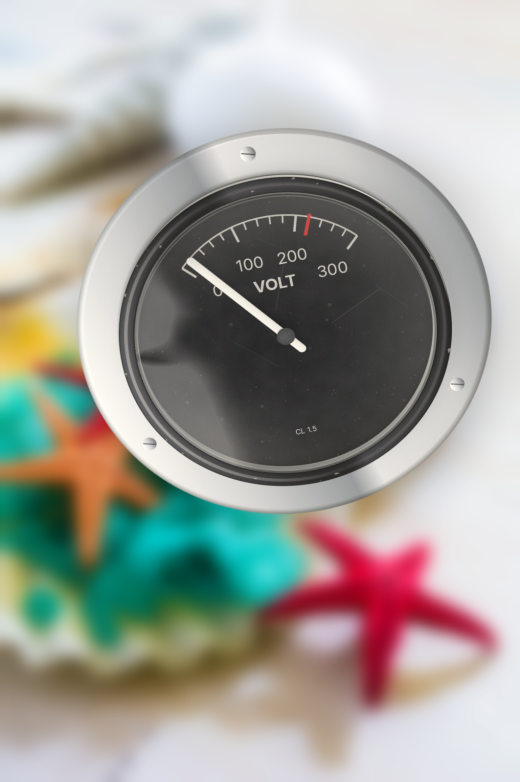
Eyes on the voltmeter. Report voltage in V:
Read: 20 V
